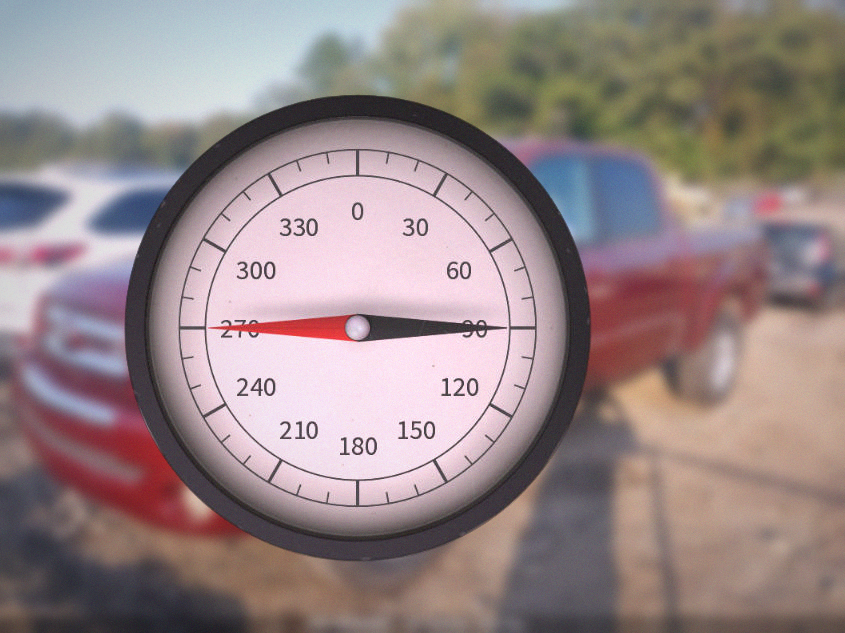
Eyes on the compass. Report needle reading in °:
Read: 270 °
